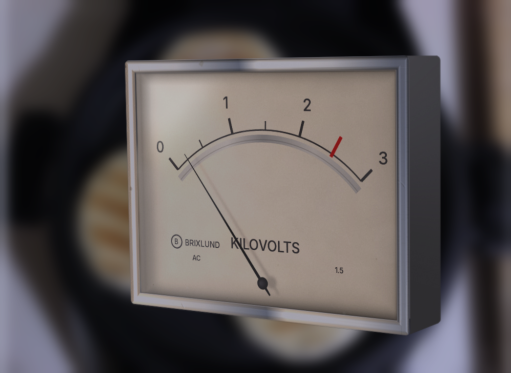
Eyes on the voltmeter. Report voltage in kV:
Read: 0.25 kV
